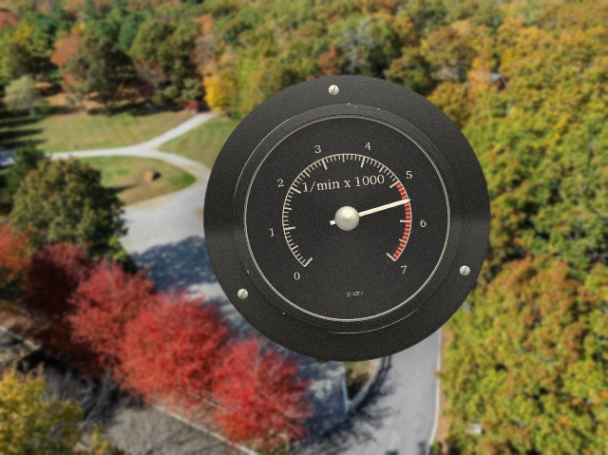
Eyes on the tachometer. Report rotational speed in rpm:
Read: 5500 rpm
